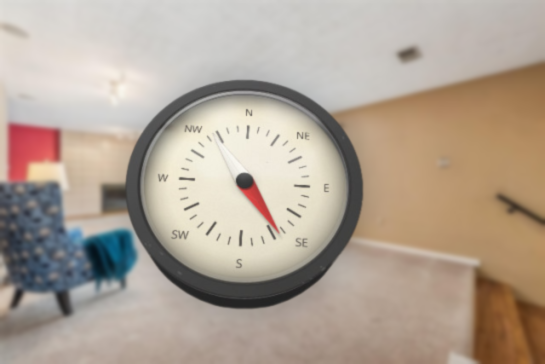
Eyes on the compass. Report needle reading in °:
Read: 145 °
